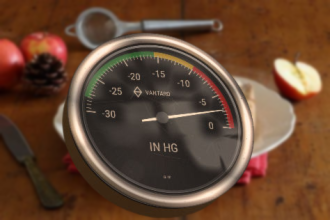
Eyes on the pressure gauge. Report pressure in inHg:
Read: -2.5 inHg
